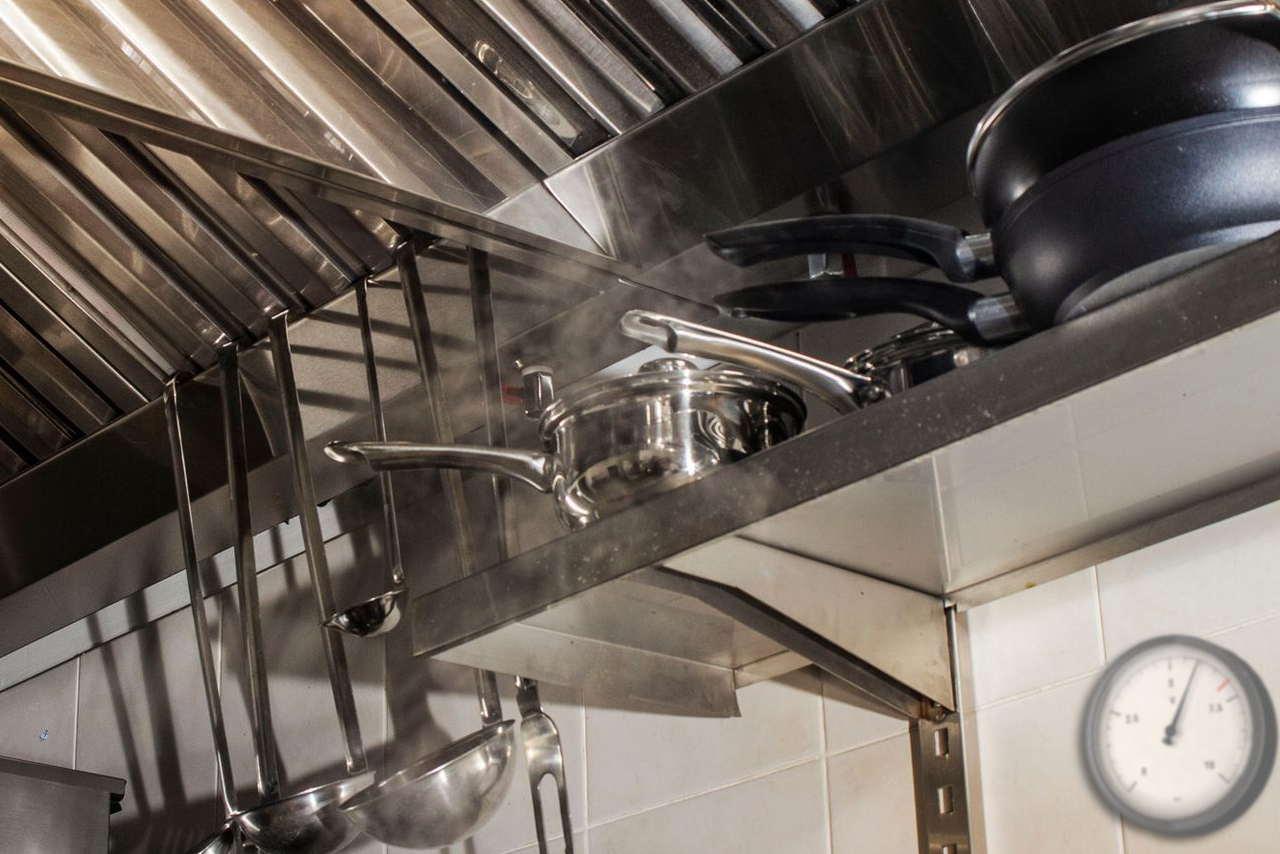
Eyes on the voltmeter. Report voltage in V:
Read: 6 V
